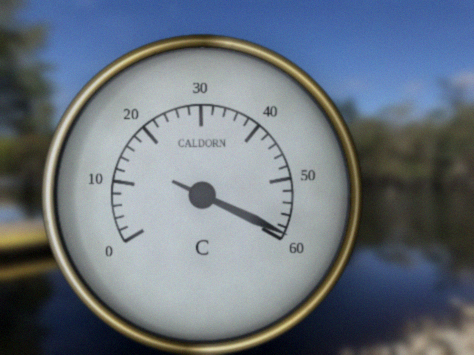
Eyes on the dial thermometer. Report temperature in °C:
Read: 59 °C
